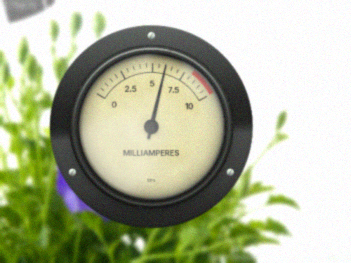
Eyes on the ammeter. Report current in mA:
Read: 6 mA
